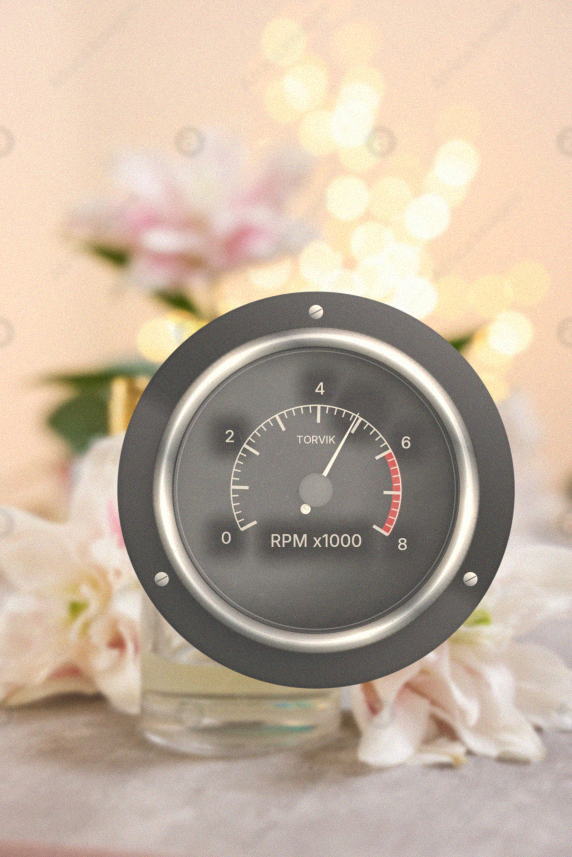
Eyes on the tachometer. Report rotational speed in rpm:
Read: 4900 rpm
